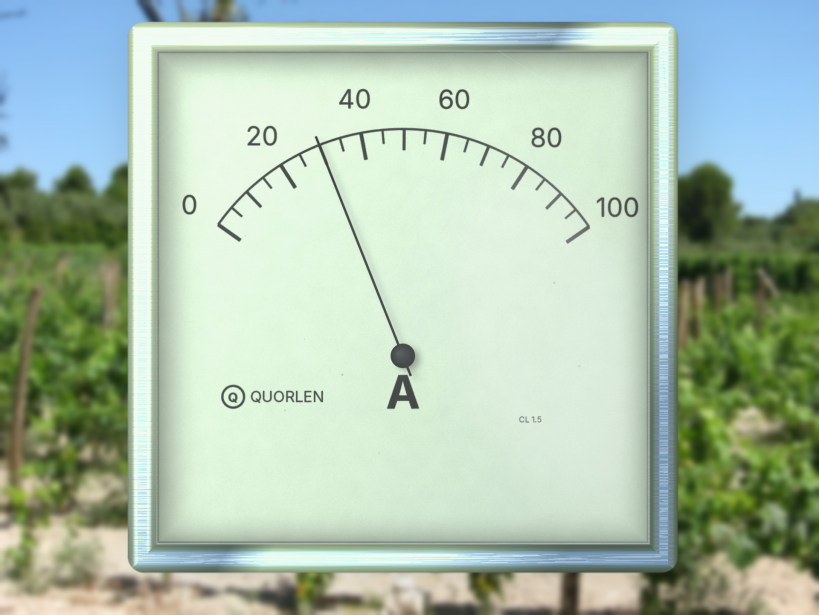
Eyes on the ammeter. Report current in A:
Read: 30 A
